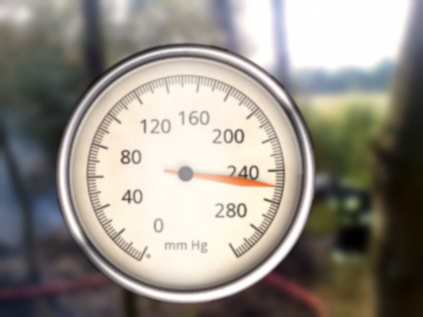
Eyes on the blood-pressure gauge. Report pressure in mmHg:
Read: 250 mmHg
